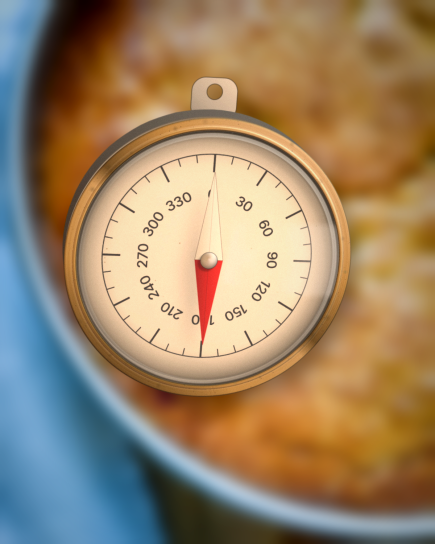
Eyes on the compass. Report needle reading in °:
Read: 180 °
